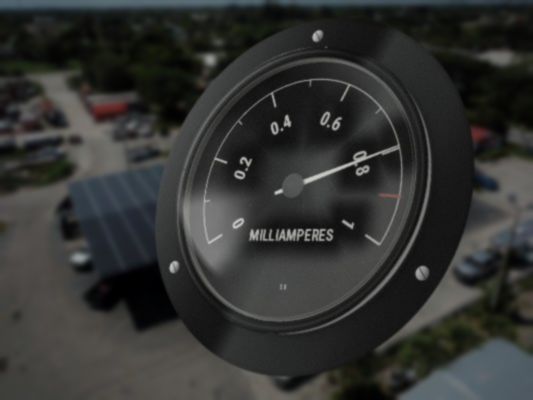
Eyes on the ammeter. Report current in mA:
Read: 0.8 mA
